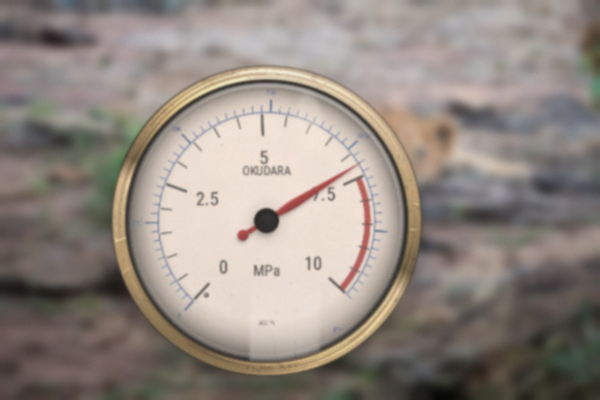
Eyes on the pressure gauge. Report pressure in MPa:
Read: 7.25 MPa
